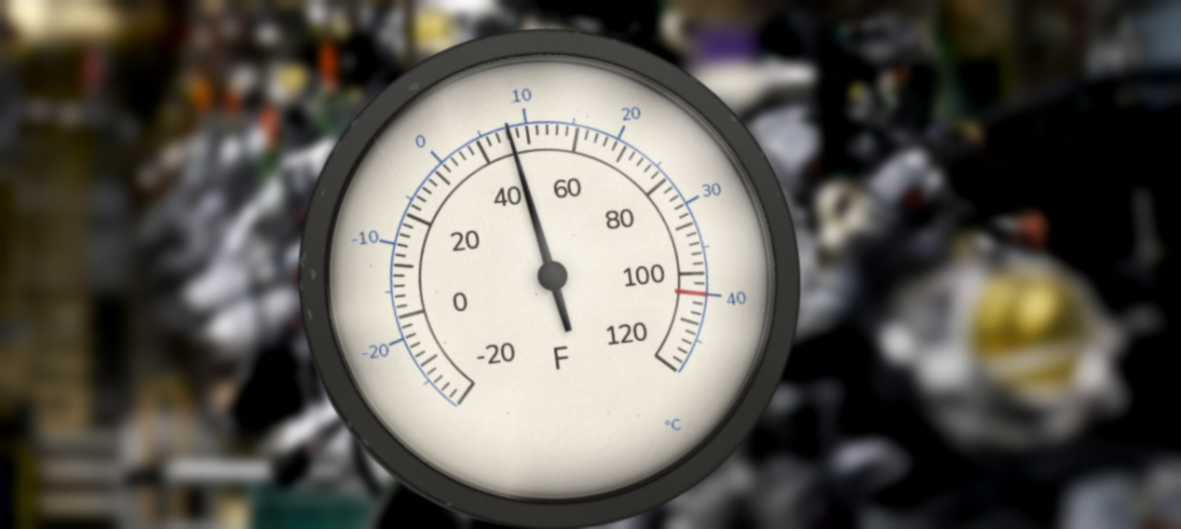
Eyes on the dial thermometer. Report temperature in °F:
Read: 46 °F
